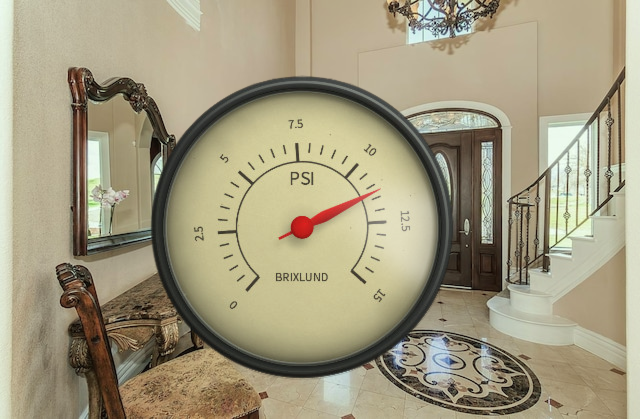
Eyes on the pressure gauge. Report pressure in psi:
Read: 11.25 psi
